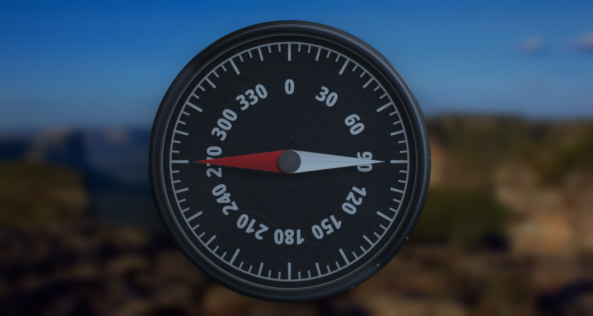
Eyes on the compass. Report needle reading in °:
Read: 270 °
